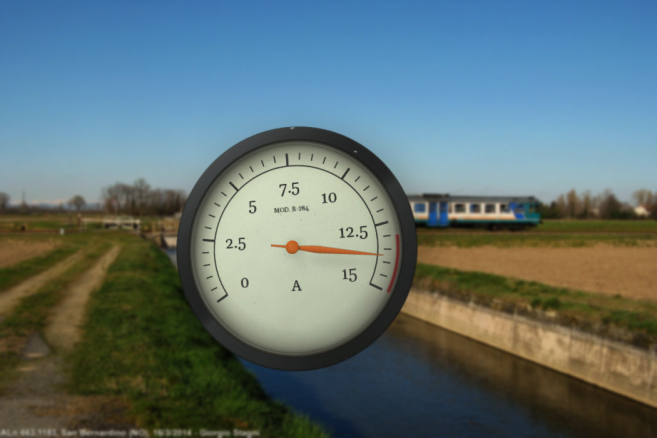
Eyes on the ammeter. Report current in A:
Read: 13.75 A
